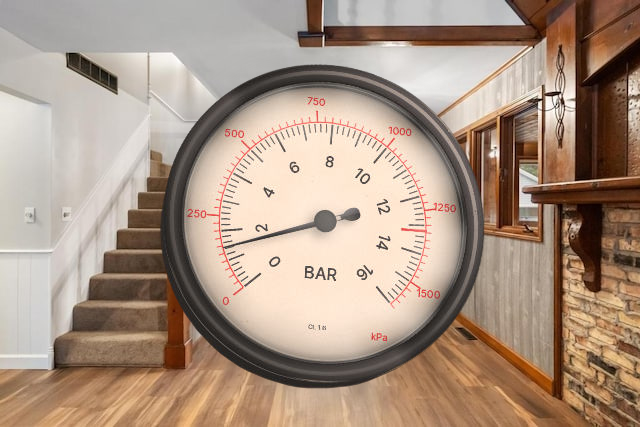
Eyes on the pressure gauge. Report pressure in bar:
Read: 1.4 bar
